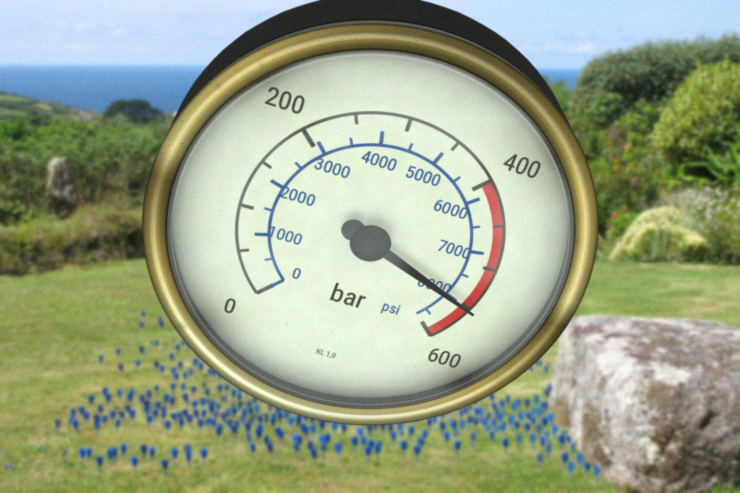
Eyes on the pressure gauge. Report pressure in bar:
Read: 550 bar
